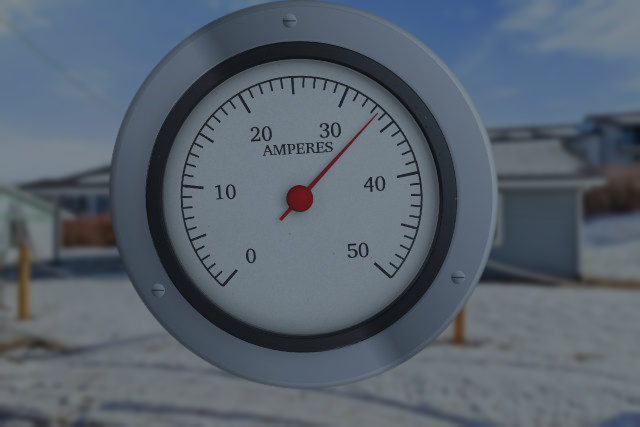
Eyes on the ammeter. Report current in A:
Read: 33.5 A
